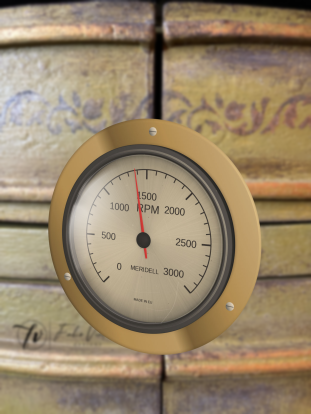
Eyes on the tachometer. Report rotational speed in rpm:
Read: 1400 rpm
